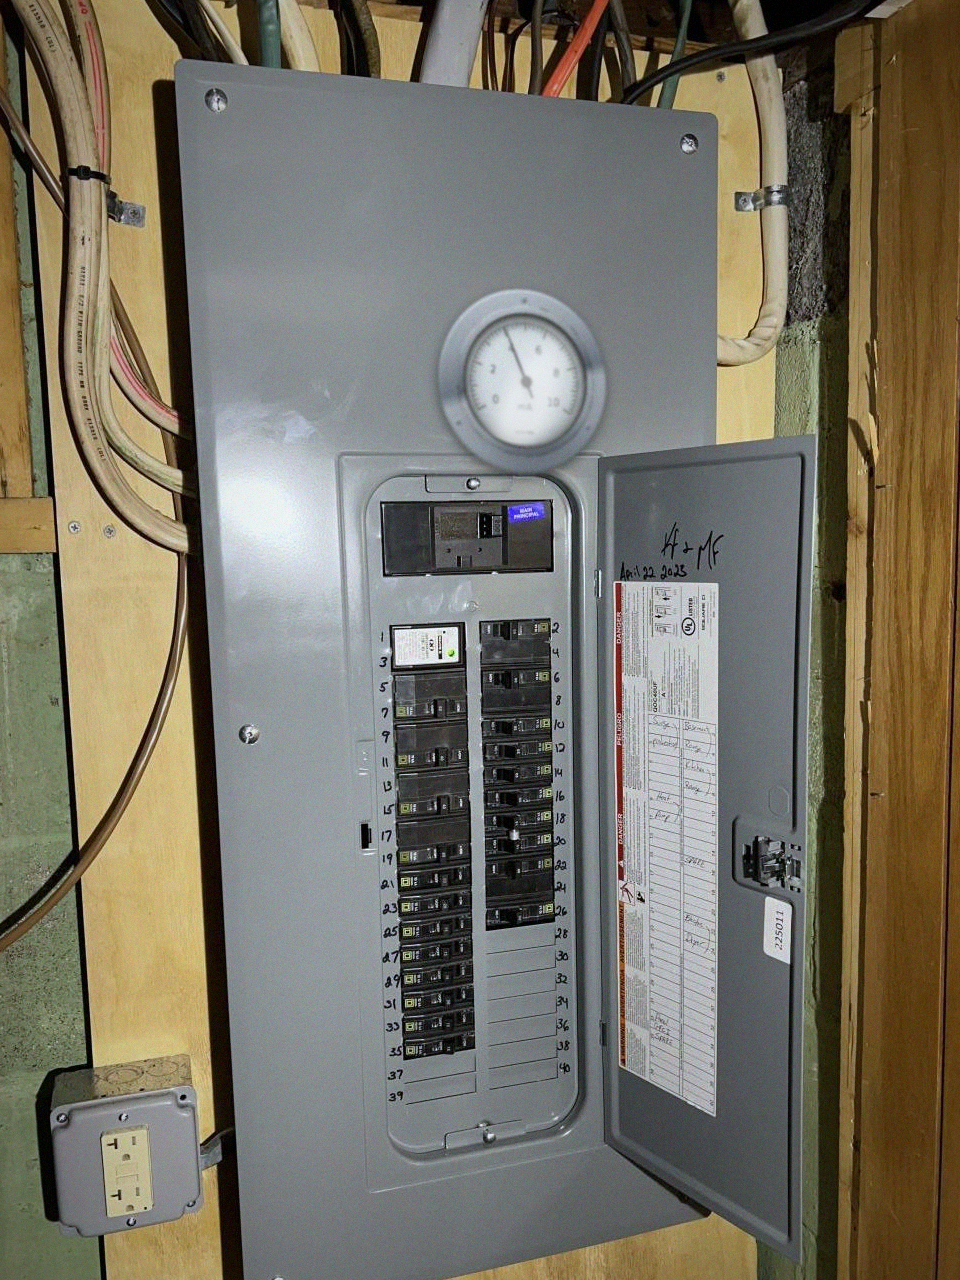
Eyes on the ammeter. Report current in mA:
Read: 4 mA
